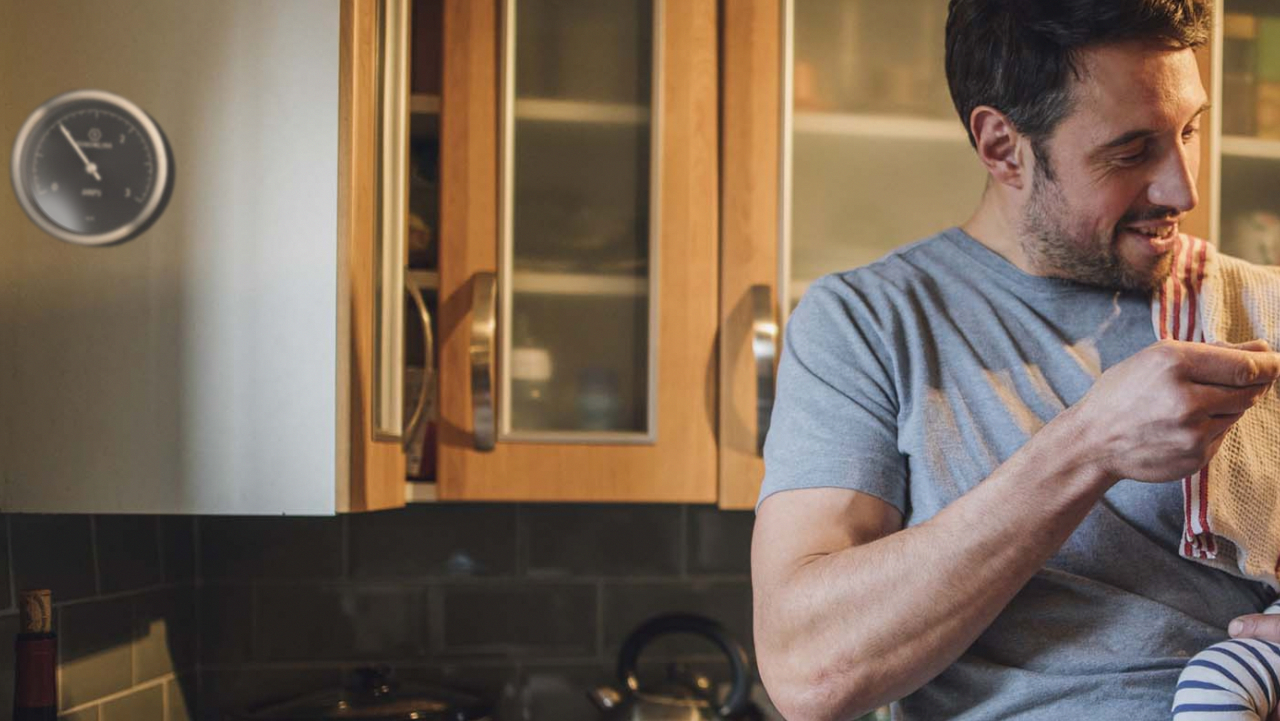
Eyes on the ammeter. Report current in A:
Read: 1 A
